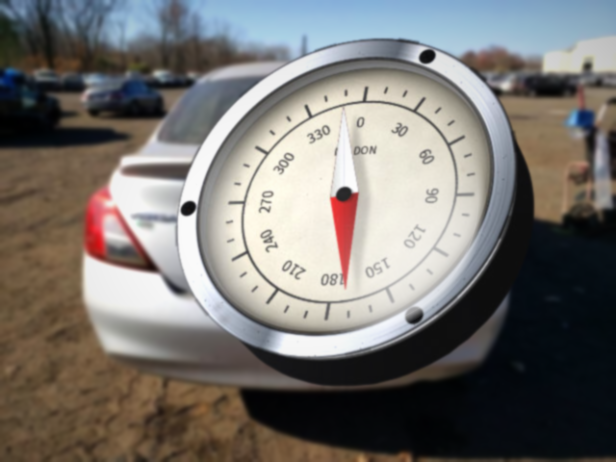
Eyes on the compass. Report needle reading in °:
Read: 170 °
